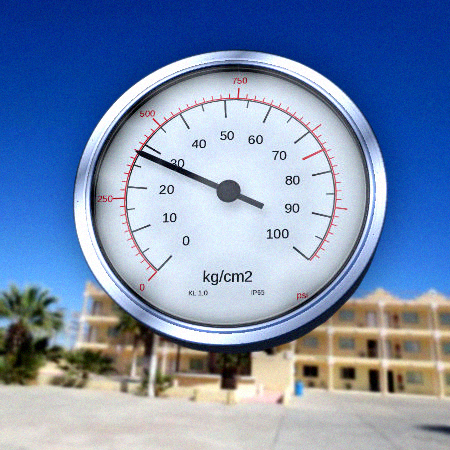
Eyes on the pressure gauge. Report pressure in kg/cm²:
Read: 27.5 kg/cm²
